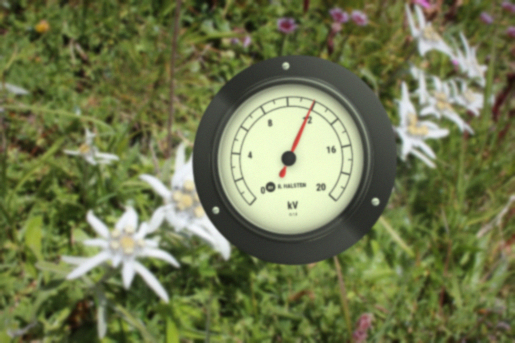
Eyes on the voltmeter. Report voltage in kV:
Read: 12 kV
